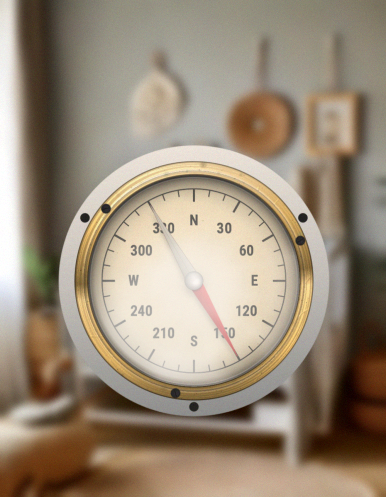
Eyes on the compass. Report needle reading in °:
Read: 150 °
